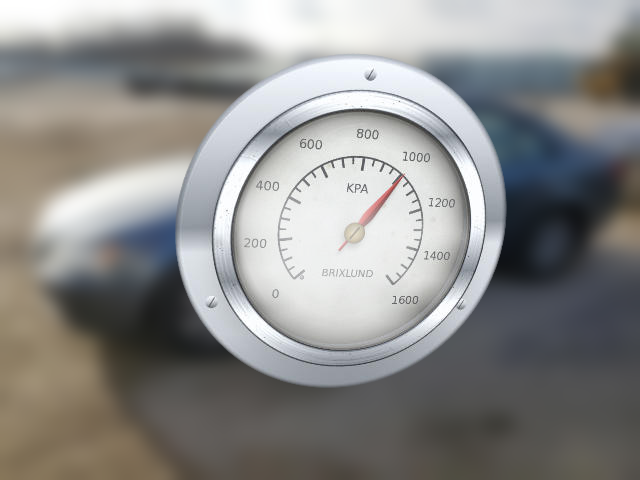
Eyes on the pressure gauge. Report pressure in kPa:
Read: 1000 kPa
